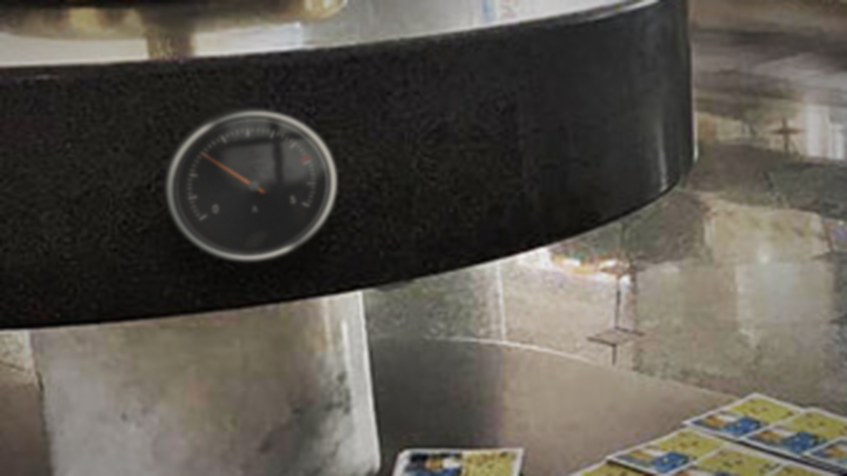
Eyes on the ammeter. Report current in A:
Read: 1.5 A
